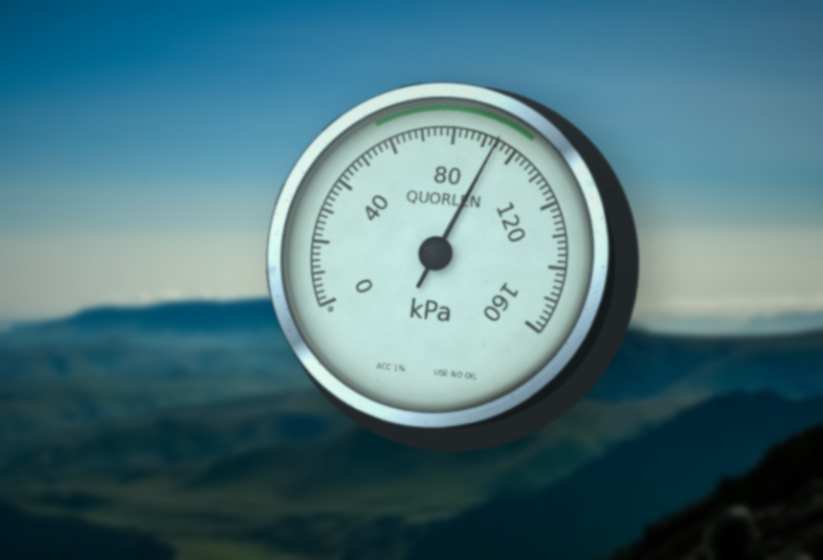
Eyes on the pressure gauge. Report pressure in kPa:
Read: 94 kPa
